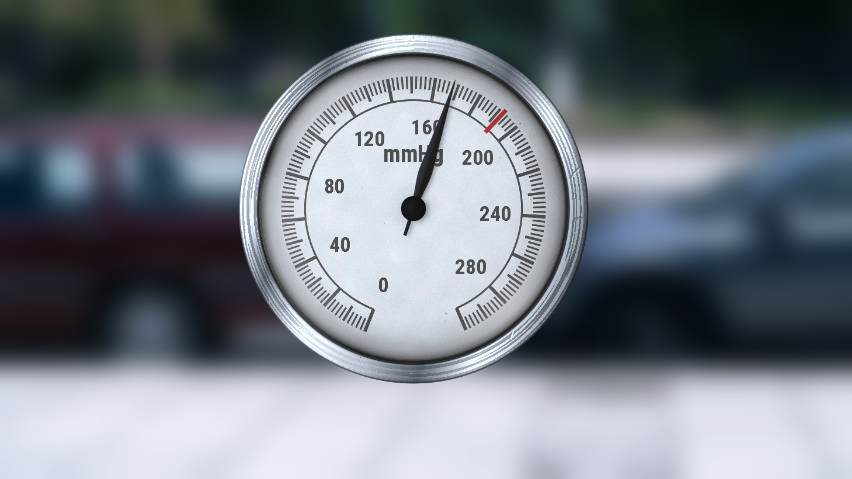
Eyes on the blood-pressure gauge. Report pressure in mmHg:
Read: 168 mmHg
